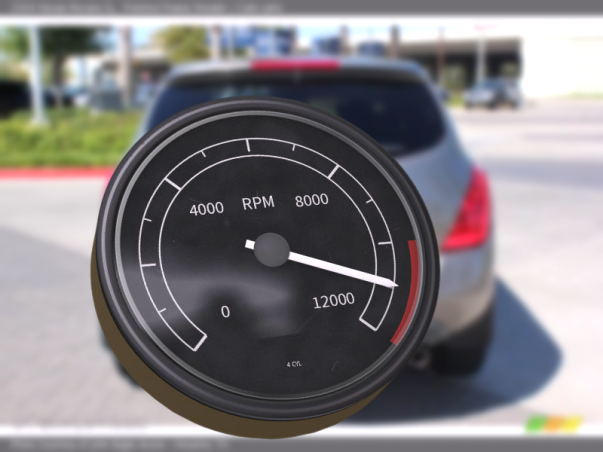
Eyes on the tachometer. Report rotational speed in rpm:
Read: 11000 rpm
